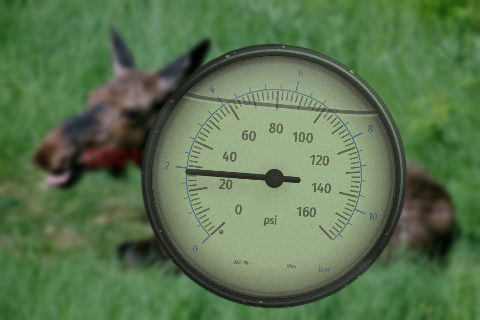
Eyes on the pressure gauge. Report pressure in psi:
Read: 28 psi
